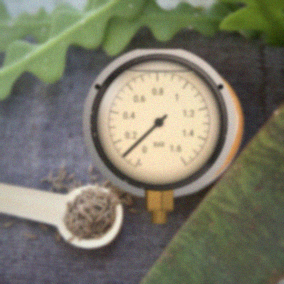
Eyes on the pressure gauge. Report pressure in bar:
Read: 0.1 bar
